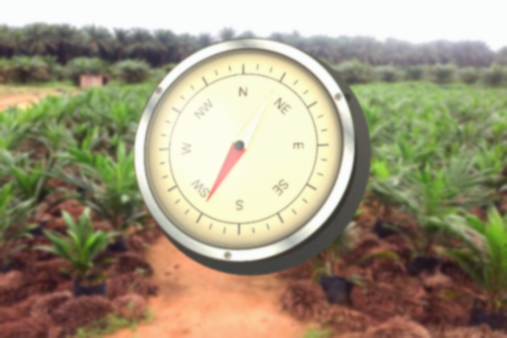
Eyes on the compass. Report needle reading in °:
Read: 210 °
